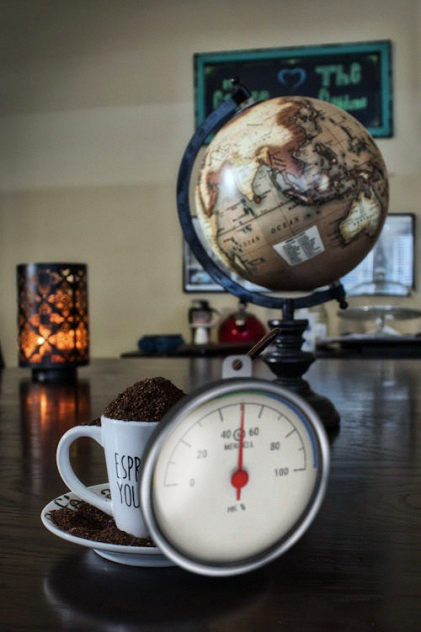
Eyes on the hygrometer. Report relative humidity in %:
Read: 50 %
